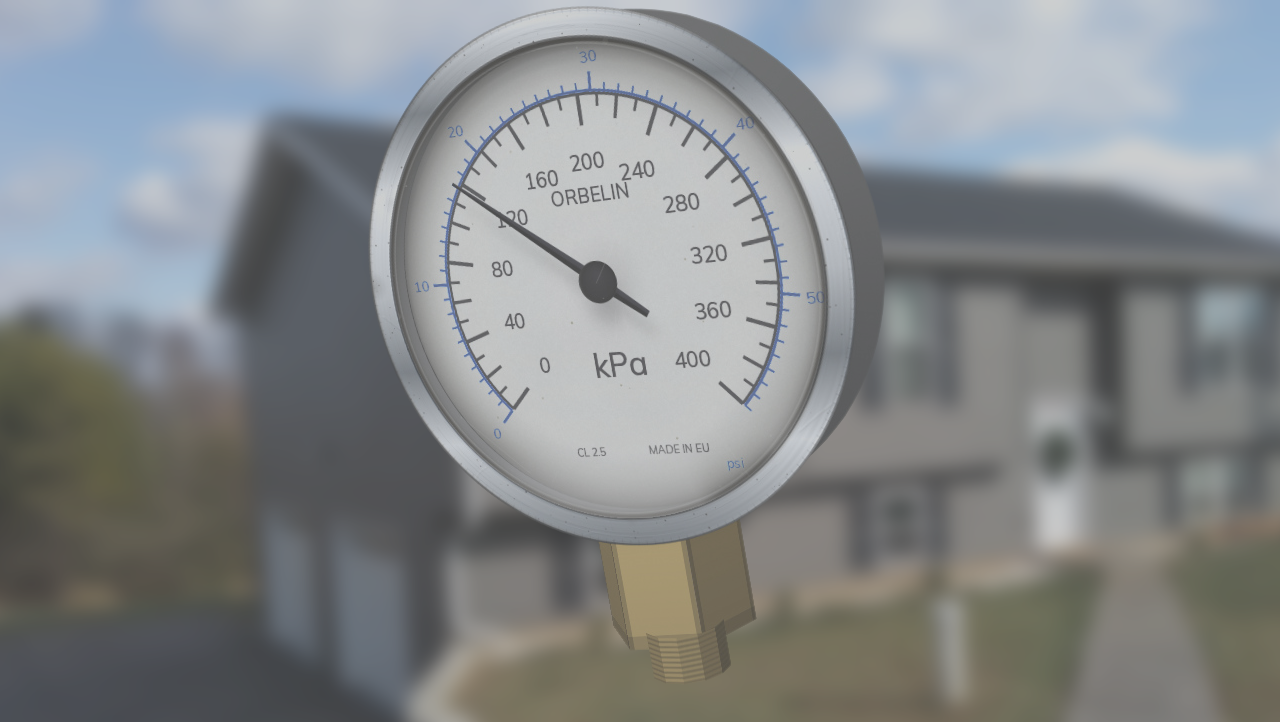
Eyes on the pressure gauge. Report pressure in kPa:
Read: 120 kPa
